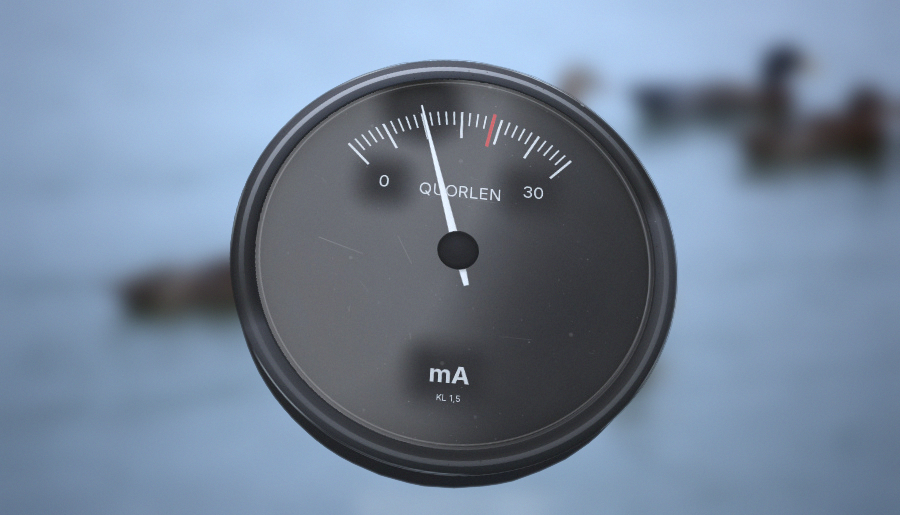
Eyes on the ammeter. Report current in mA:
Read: 10 mA
